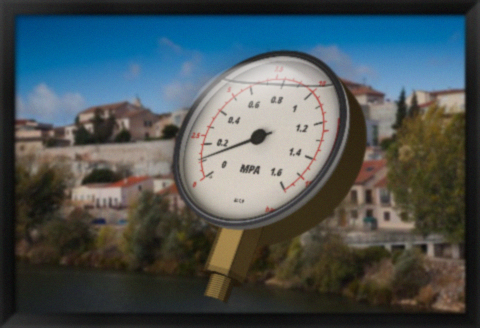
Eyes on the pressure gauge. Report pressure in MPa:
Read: 0.1 MPa
